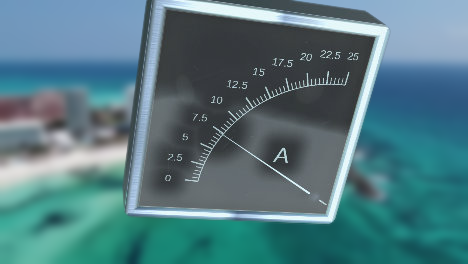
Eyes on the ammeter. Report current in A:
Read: 7.5 A
